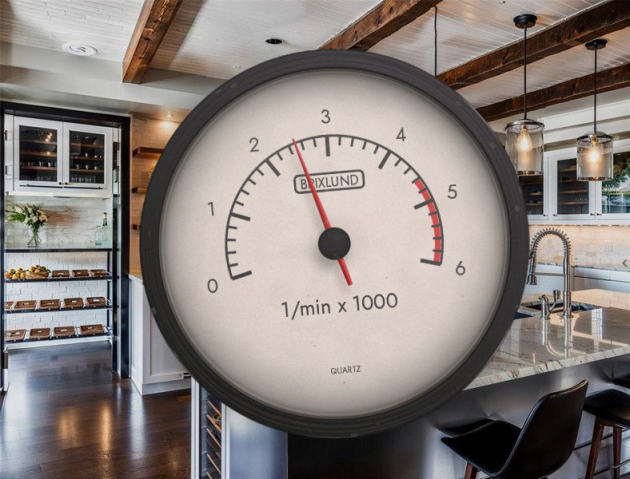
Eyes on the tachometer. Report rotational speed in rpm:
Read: 2500 rpm
